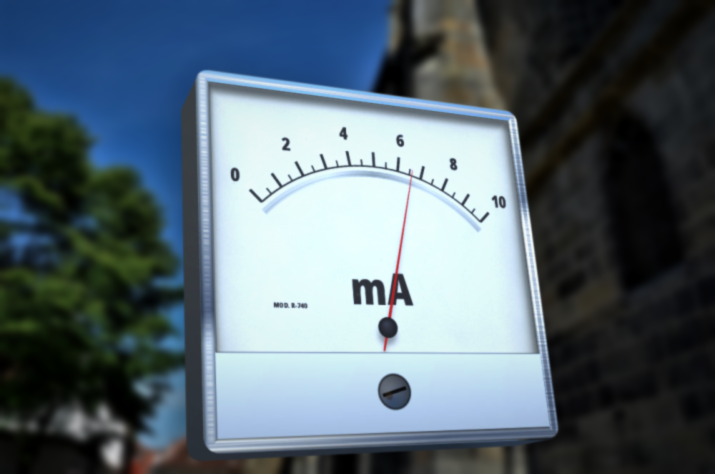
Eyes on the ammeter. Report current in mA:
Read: 6.5 mA
